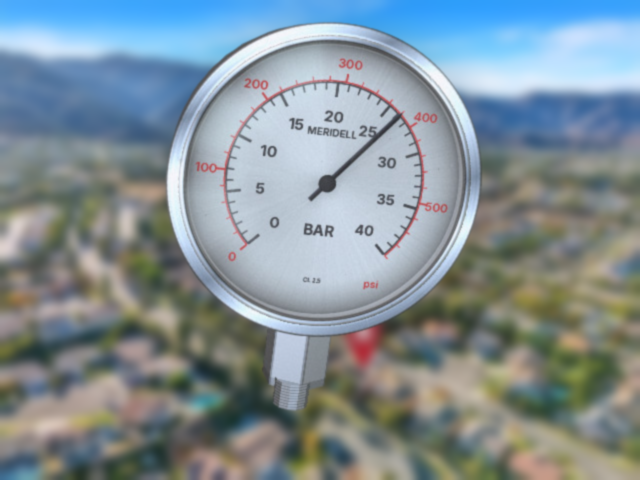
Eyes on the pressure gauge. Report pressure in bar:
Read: 26 bar
